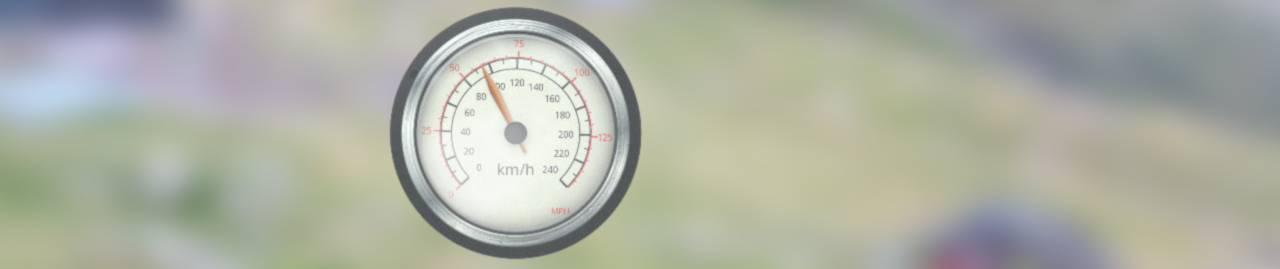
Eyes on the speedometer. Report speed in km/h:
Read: 95 km/h
